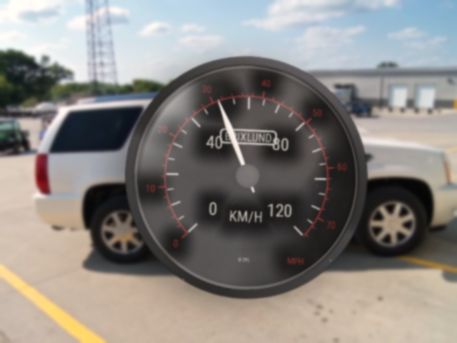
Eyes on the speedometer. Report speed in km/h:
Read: 50 km/h
